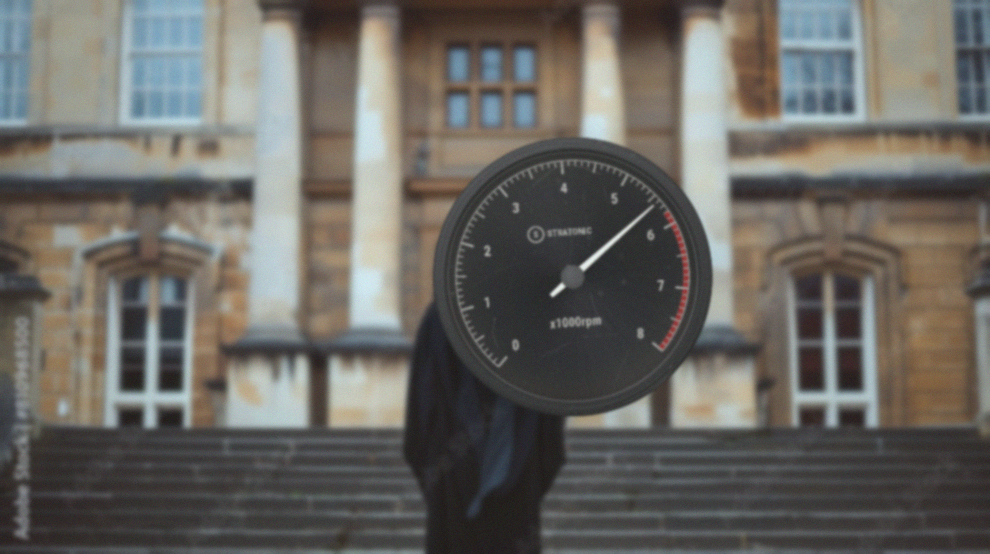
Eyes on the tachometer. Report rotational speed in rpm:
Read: 5600 rpm
